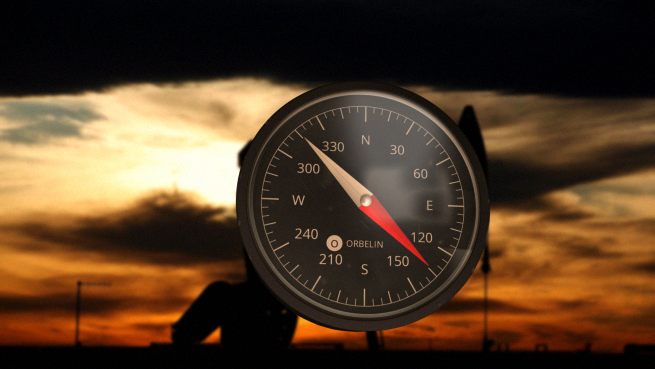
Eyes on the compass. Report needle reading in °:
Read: 135 °
